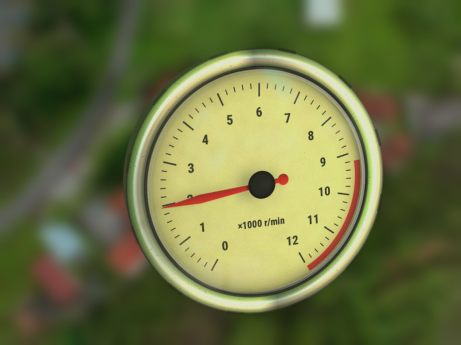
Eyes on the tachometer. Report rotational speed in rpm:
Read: 2000 rpm
